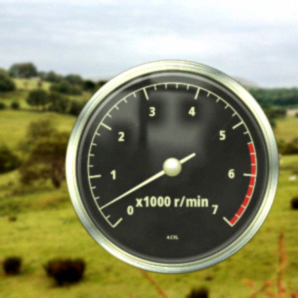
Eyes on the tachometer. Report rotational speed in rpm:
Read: 400 rpm
